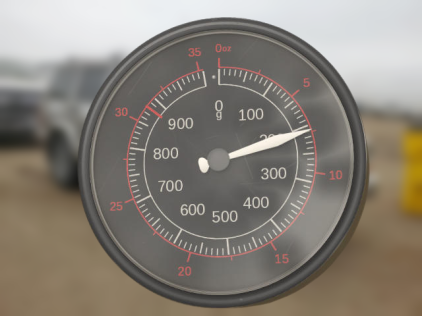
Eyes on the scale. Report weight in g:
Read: 210 g
